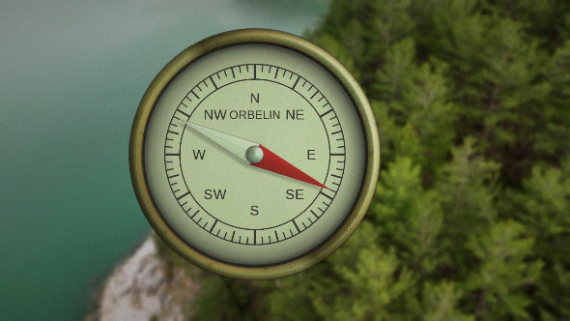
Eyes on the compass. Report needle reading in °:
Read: 115 °
